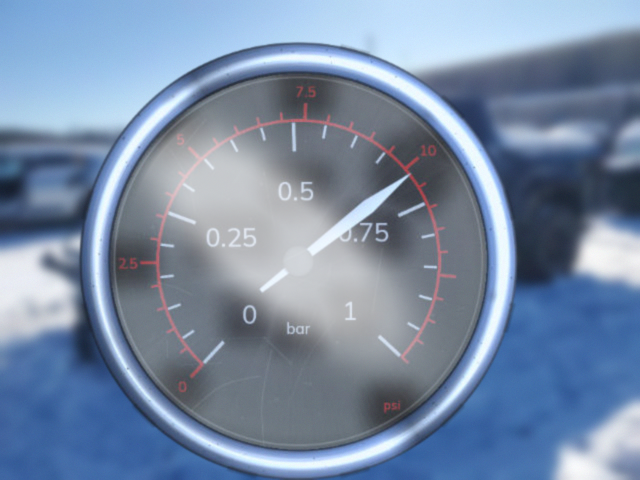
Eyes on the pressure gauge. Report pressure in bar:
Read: 0.7 bar
